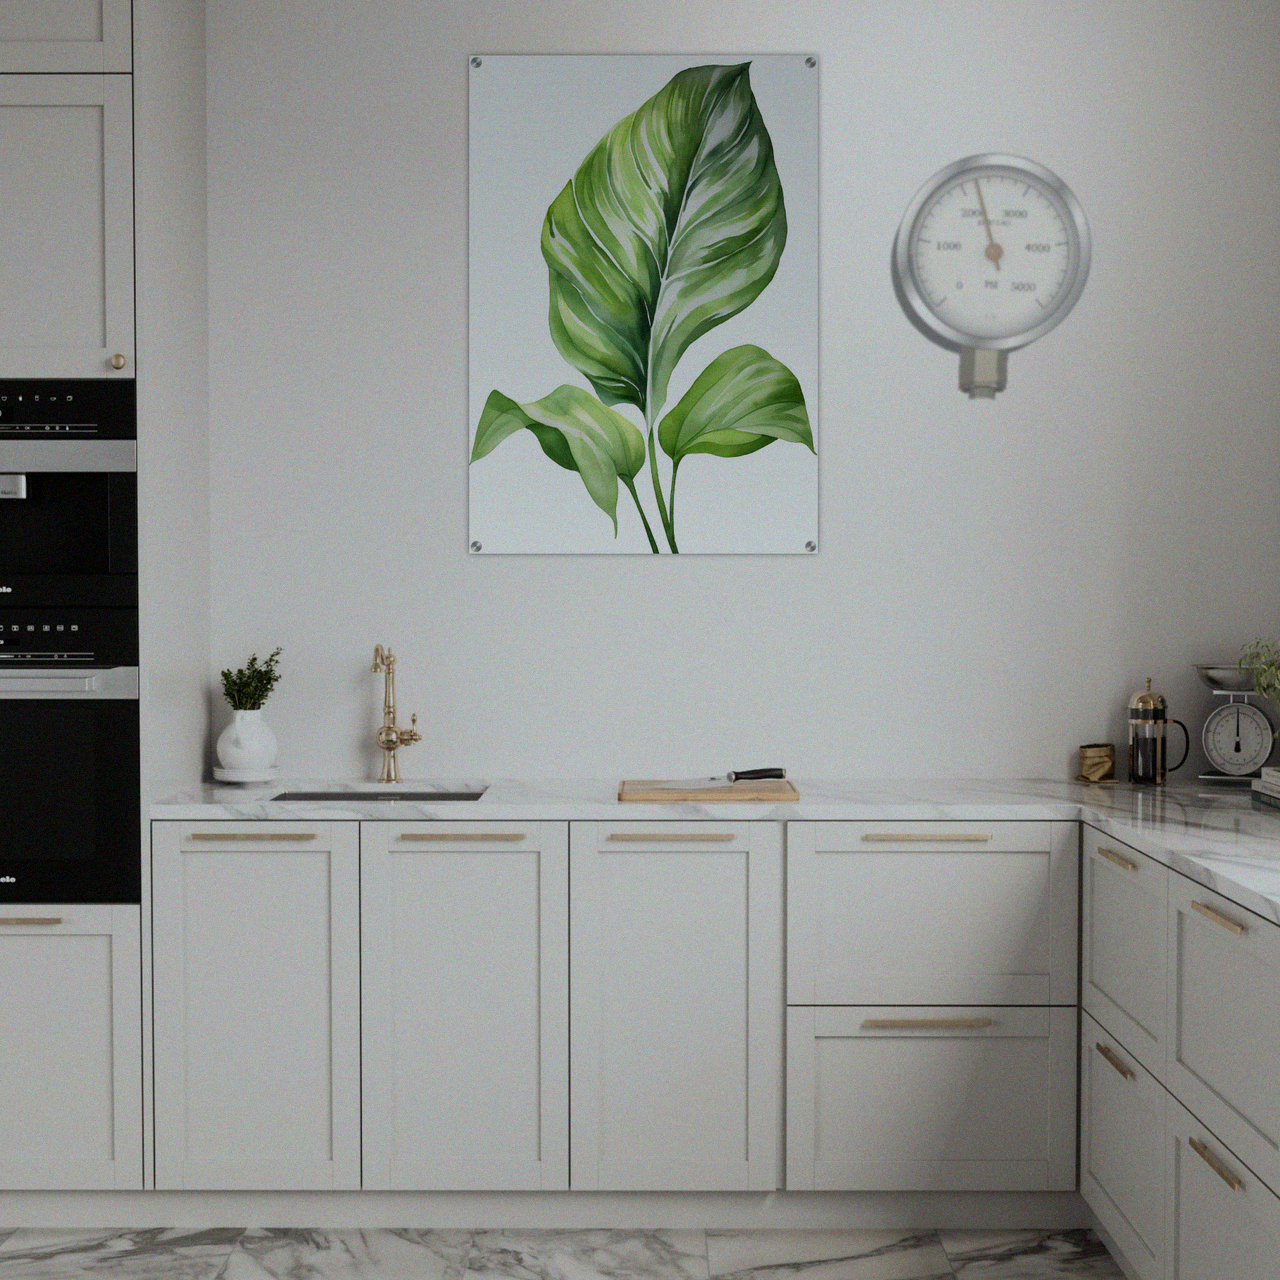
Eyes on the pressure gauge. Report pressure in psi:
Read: 2200 psi
